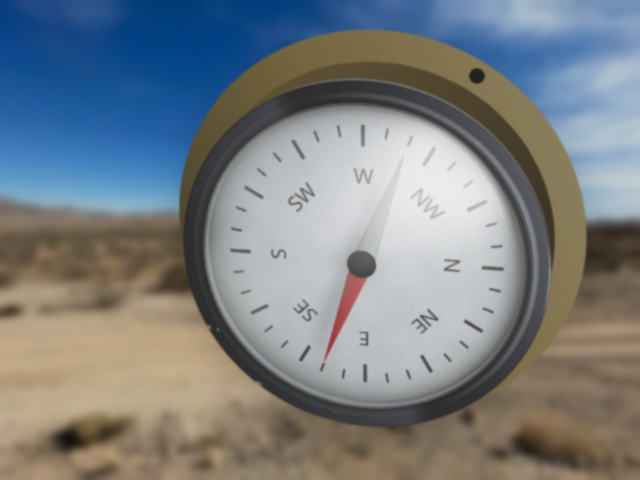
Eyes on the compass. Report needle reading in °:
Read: 110 °
